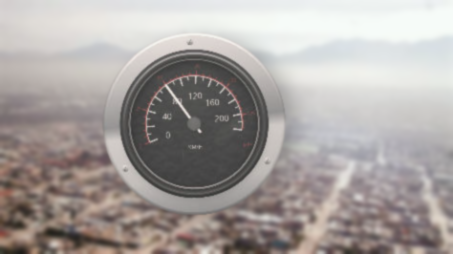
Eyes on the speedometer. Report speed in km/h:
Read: 80 km/h
